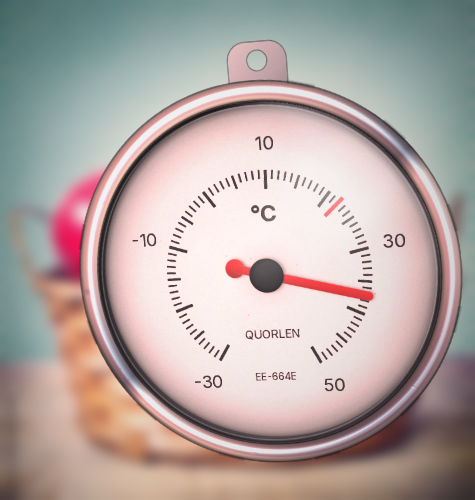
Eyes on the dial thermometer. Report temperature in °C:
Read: 37 °C
